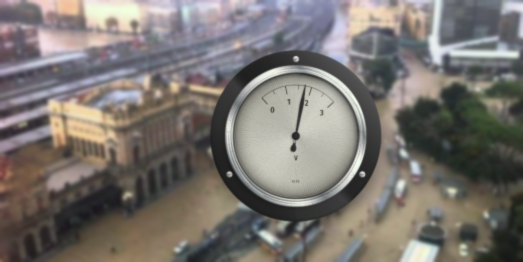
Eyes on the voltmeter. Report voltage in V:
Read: 1.75 V
